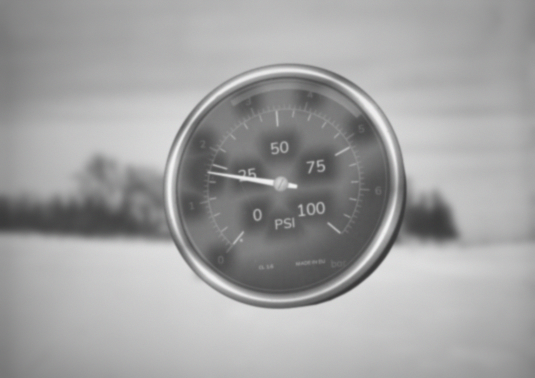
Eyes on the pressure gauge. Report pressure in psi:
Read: 22.5 psi
